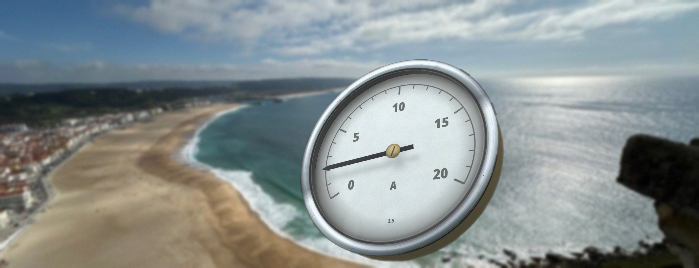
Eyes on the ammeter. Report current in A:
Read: 2 A
